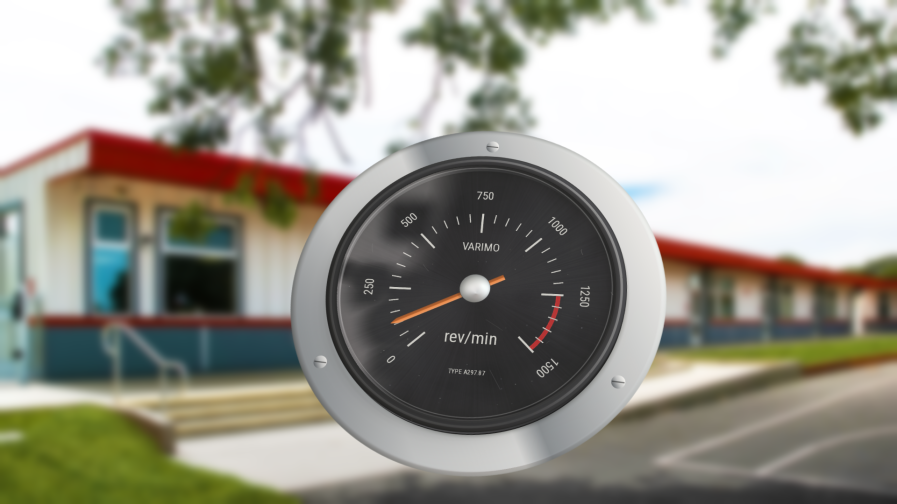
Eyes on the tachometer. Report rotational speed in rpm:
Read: 100 rpm
